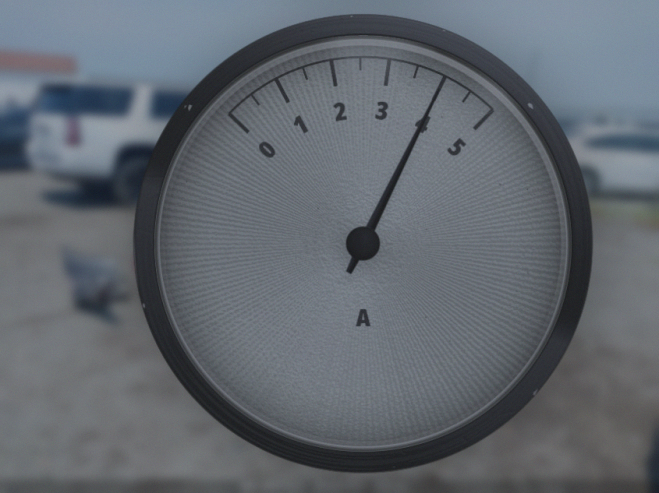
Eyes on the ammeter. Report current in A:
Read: 4 A
